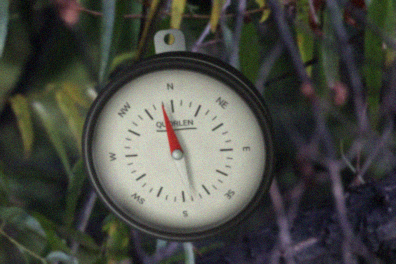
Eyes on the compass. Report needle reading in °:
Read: 350 °
